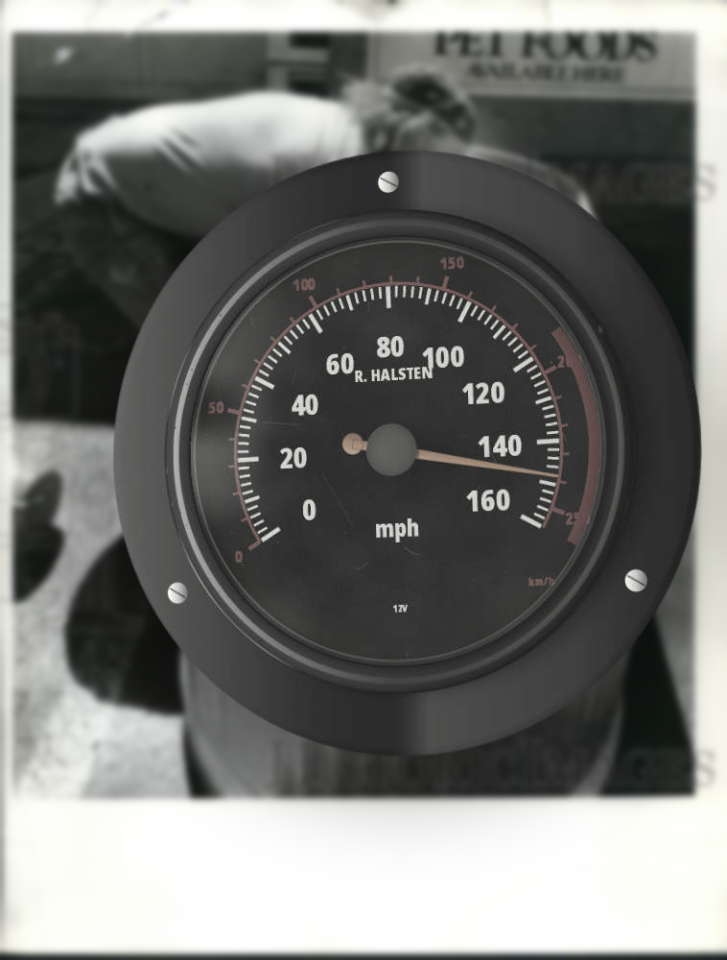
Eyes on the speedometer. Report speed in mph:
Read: 148 mph
